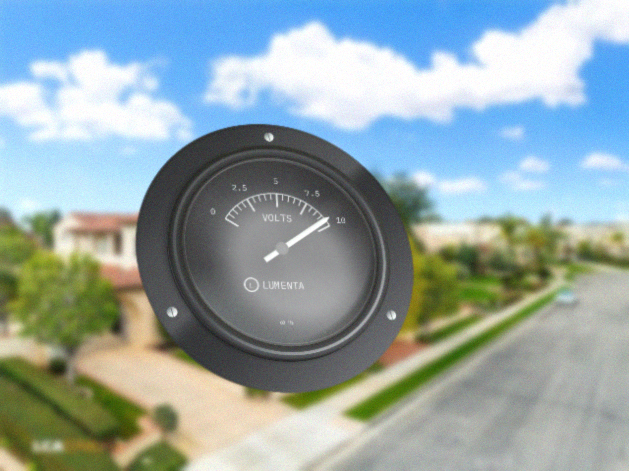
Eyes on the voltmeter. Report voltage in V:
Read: 9.5 V
